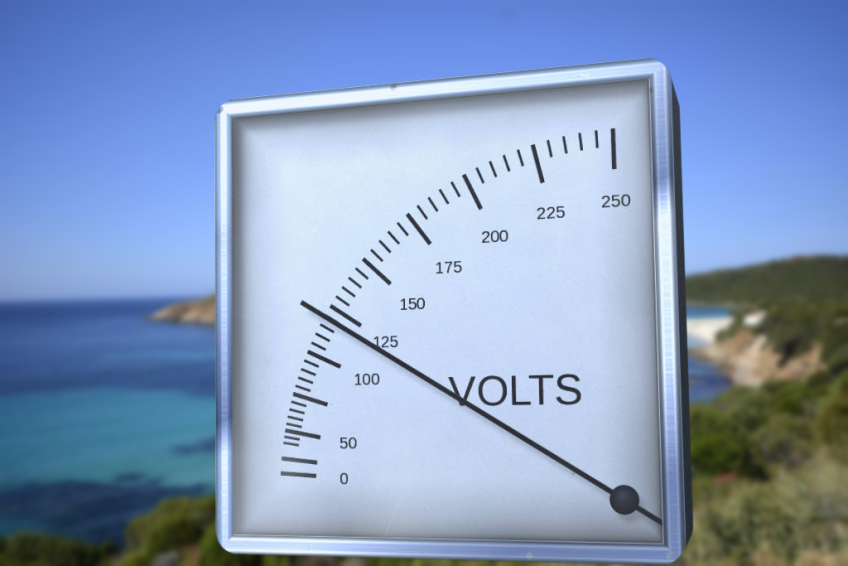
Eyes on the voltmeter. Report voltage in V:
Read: 120 V
